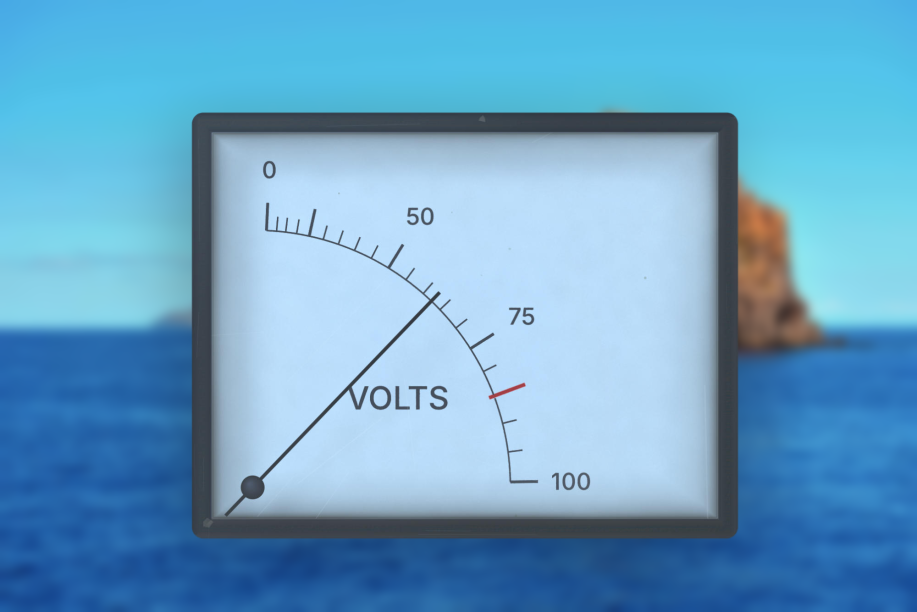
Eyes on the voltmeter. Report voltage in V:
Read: 62.5 V
